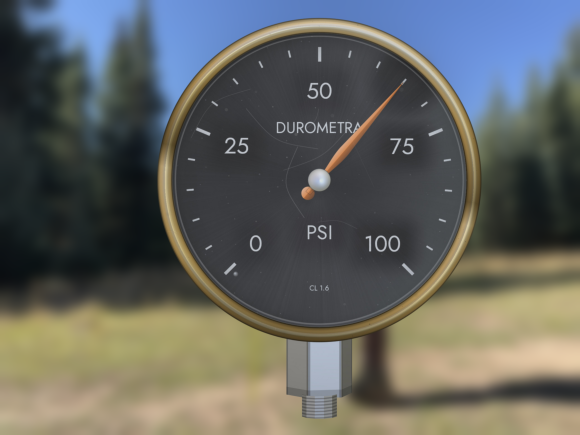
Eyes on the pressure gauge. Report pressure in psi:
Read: 65 psi
